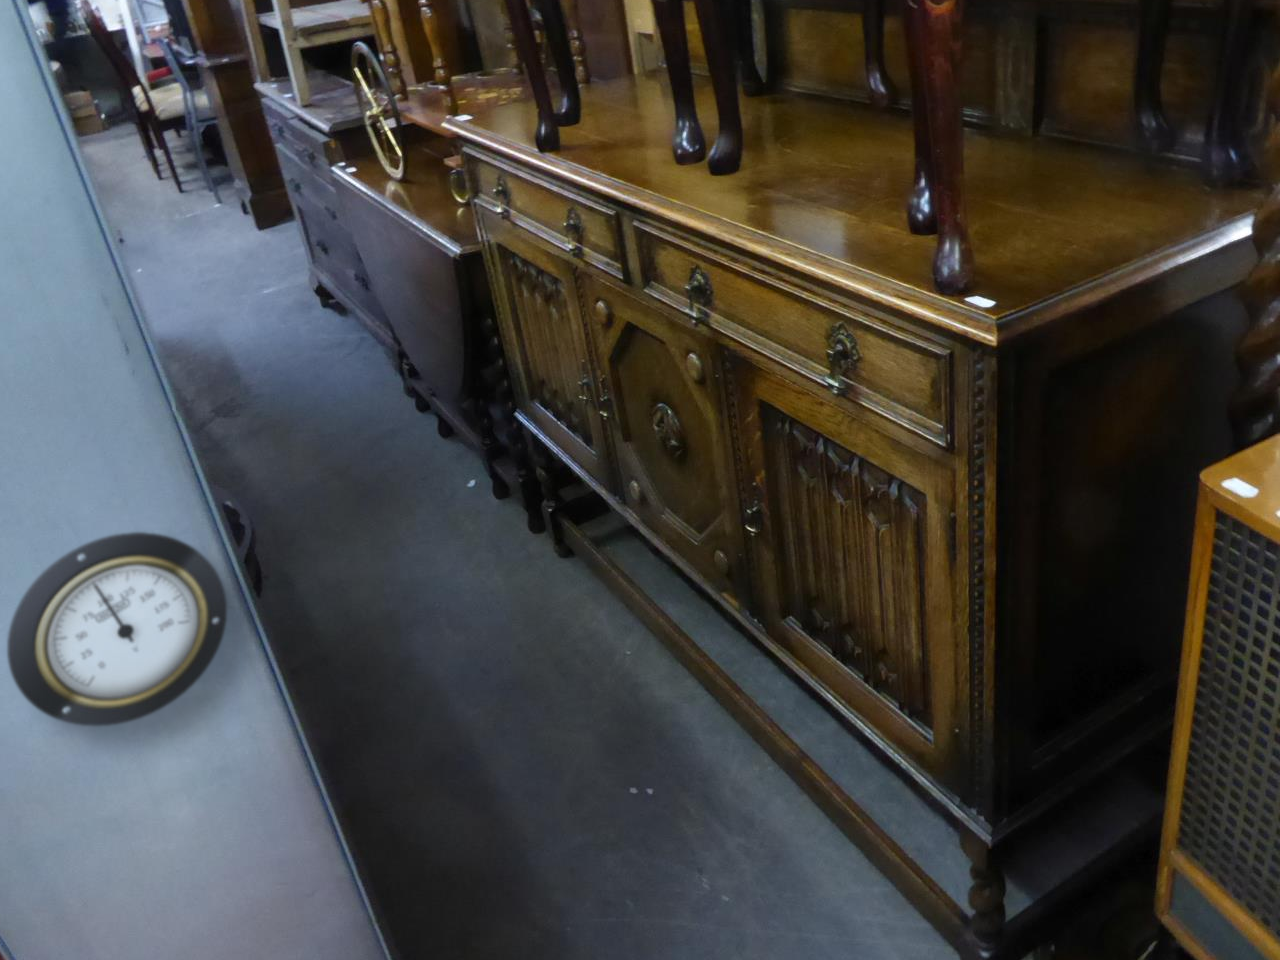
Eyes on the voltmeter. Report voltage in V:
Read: 100 V
